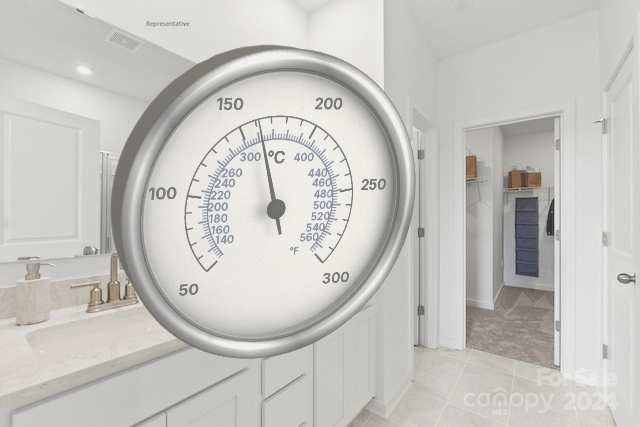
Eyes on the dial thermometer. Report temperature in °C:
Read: 160 °C
